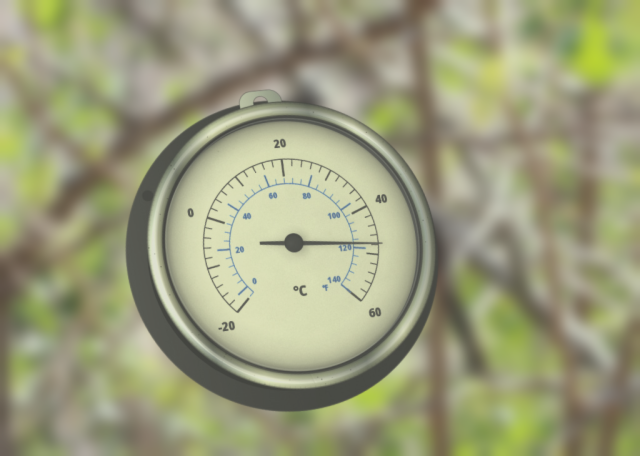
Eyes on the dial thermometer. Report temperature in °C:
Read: 48 °C
